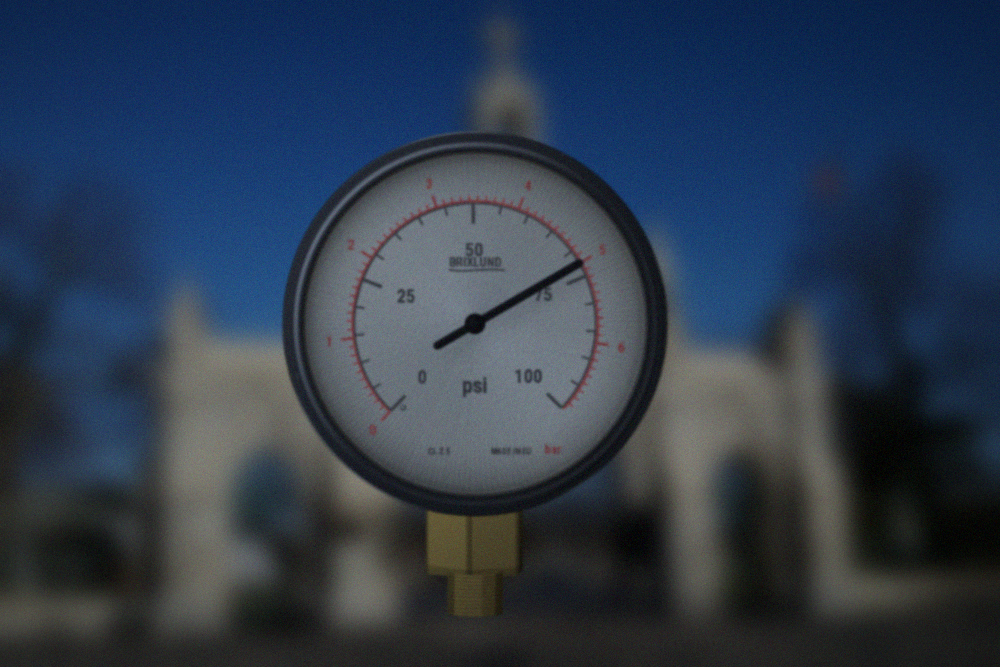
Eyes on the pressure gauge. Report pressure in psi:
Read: 72.5 psi
